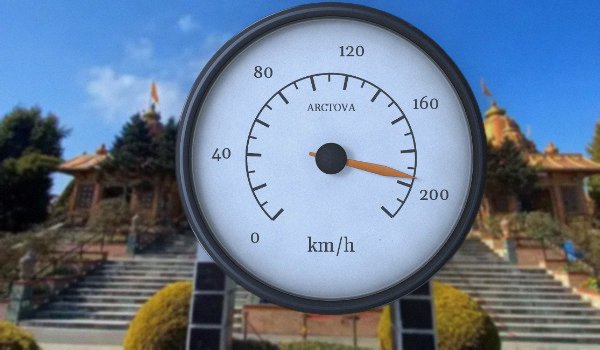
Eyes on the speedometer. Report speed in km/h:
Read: 195 km/h
